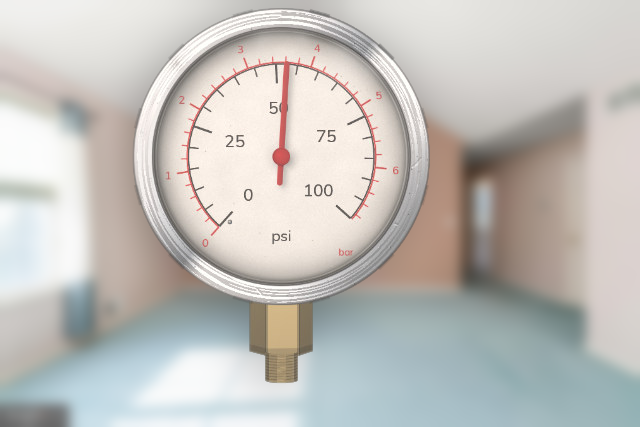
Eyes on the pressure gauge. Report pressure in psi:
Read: 52.5 psi
